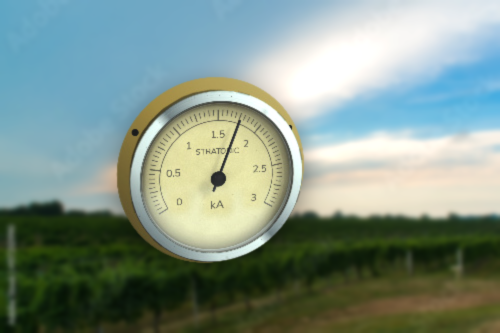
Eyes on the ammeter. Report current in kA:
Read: 1.75 kA
